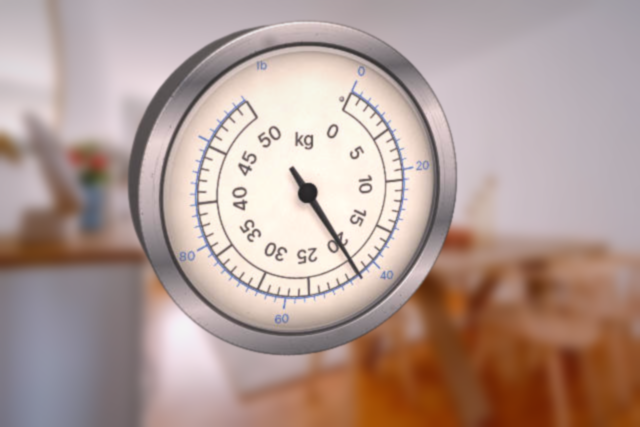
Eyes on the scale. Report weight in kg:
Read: 20 kg
